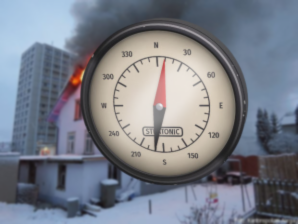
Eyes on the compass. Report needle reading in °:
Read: 10 °
